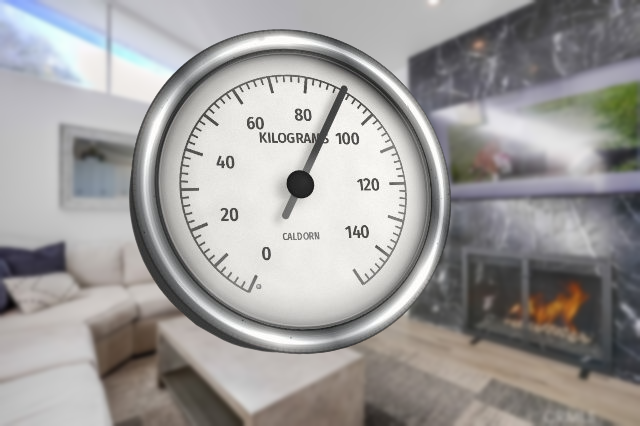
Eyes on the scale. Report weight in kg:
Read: 90 kg
